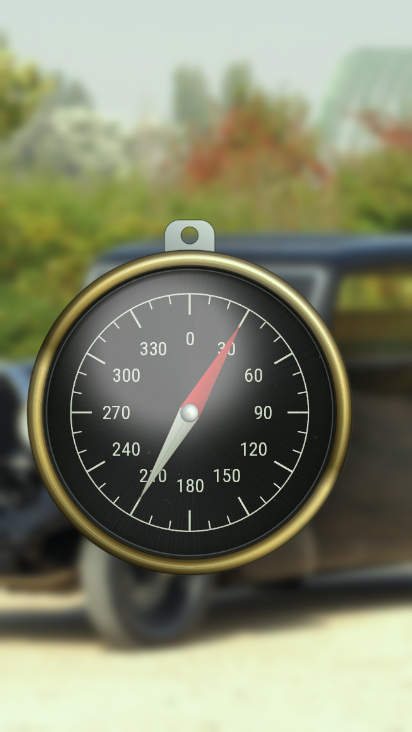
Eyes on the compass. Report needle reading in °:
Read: 30 °
